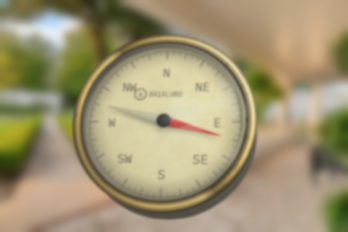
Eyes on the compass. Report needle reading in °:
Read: 105 °
